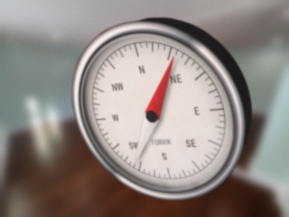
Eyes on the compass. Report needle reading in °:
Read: 35 °
